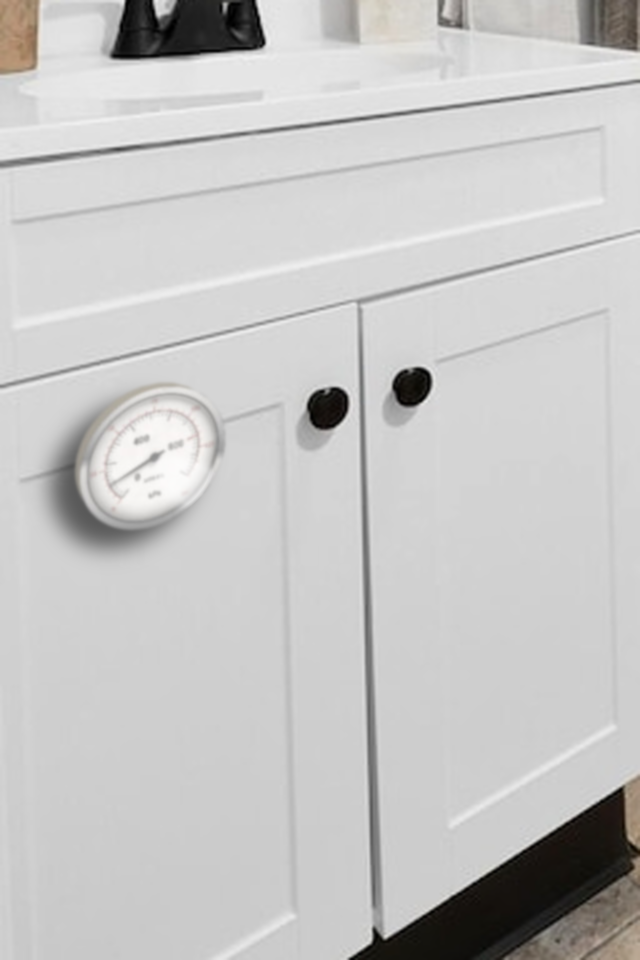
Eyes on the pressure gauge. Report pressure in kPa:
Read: 100 kPa
